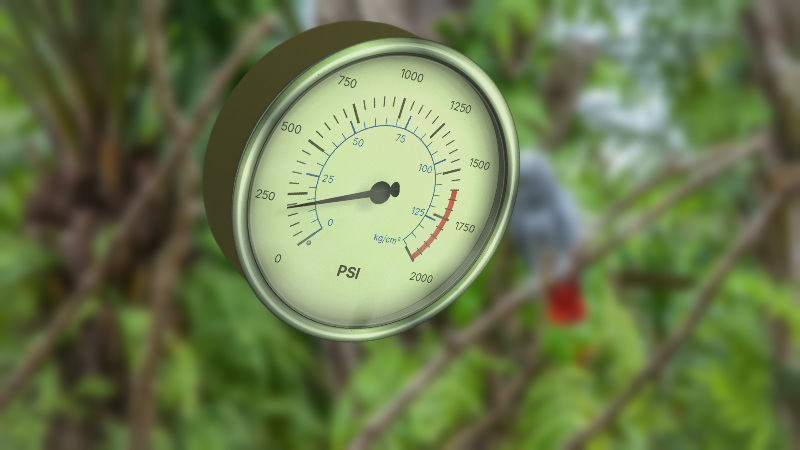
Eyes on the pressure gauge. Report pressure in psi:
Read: 200 psi
